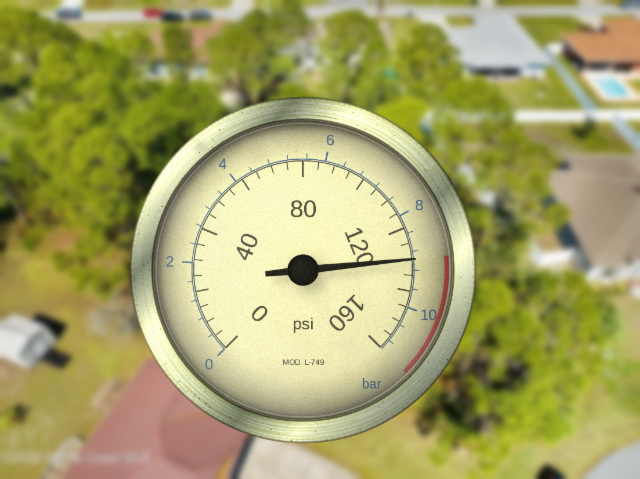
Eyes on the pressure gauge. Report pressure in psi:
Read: 130 psi
